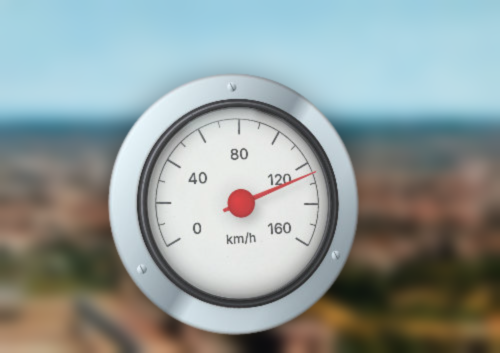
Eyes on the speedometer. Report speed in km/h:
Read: 125 km/h
